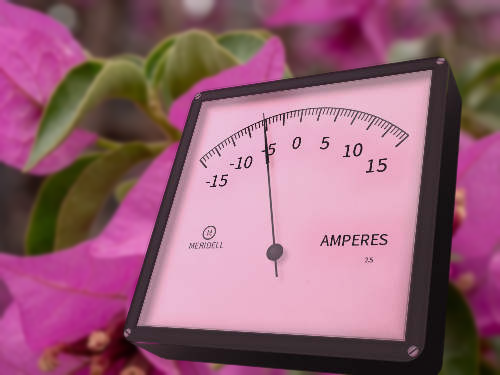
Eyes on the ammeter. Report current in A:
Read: -5 A
